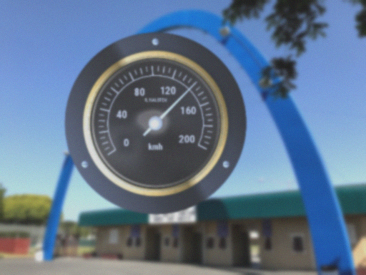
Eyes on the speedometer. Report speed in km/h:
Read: 140 km/h
